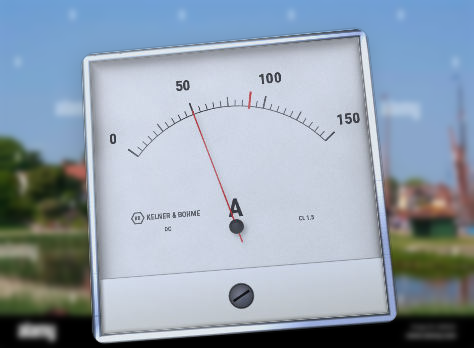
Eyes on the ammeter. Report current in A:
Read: 50 A
